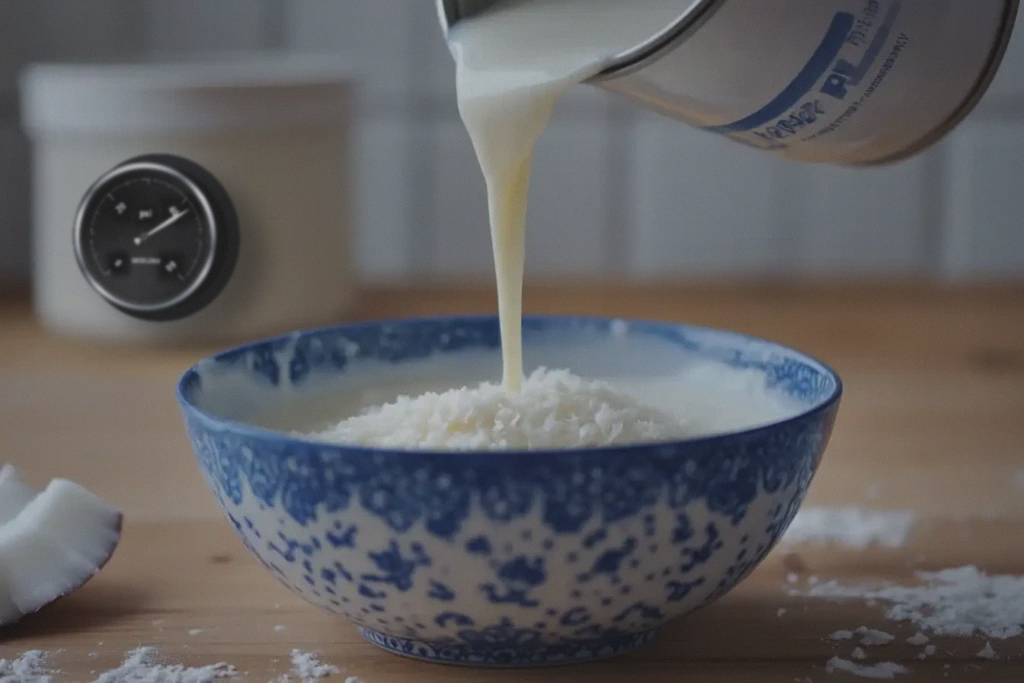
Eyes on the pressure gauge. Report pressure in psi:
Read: 42.5 psi
